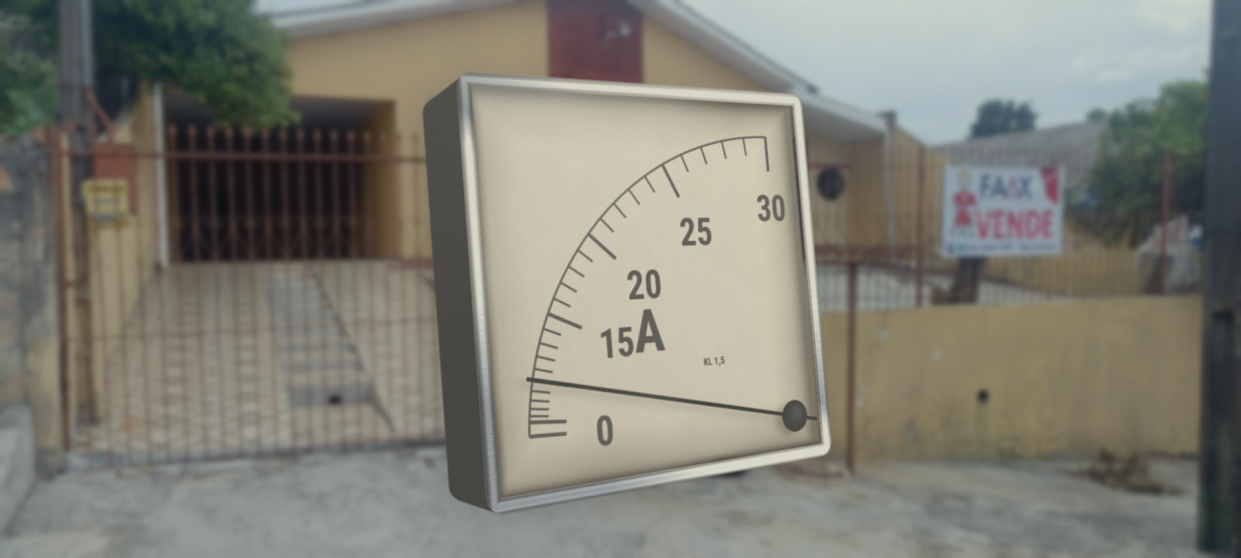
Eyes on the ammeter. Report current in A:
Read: 10 A
